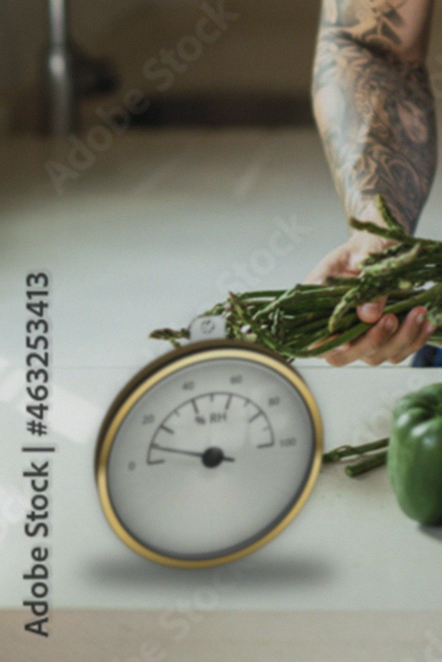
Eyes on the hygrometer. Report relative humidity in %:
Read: 10 %
